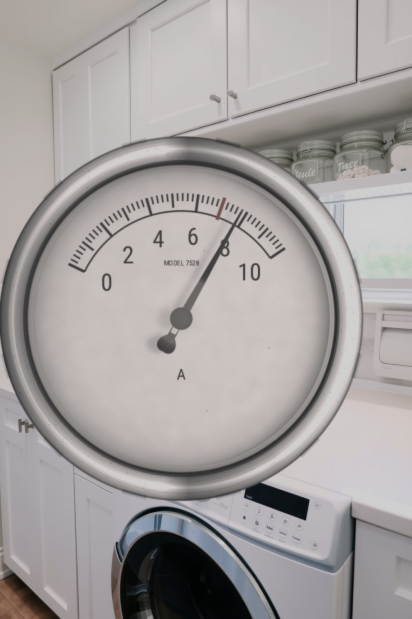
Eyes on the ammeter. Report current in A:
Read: 7.8 A
